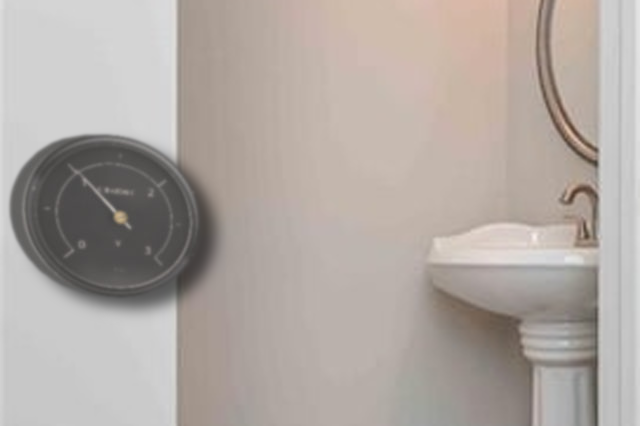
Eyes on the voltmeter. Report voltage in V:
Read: 1 V
